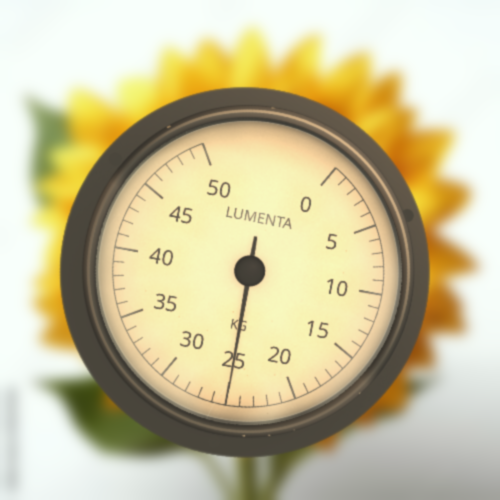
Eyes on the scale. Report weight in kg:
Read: 25 kg
